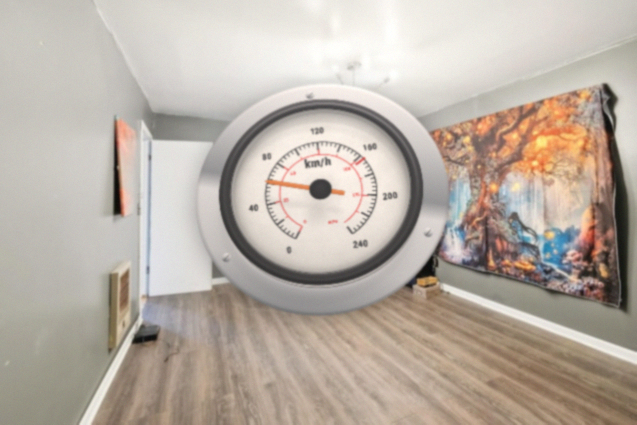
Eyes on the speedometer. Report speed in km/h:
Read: 60 km/h
